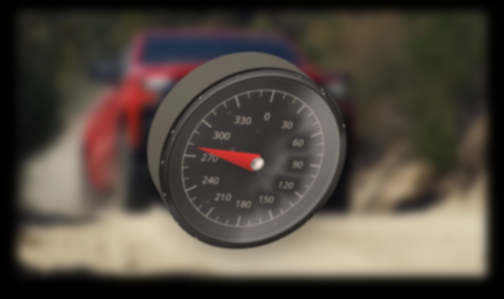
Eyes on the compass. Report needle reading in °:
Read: 280 °
